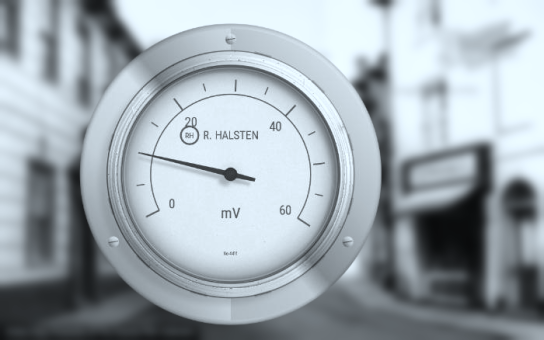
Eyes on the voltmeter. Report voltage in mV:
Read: 10 mV
